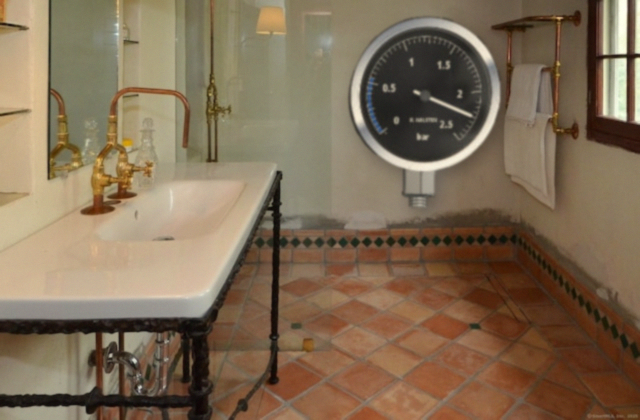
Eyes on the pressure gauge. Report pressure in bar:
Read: 2.25 bar
